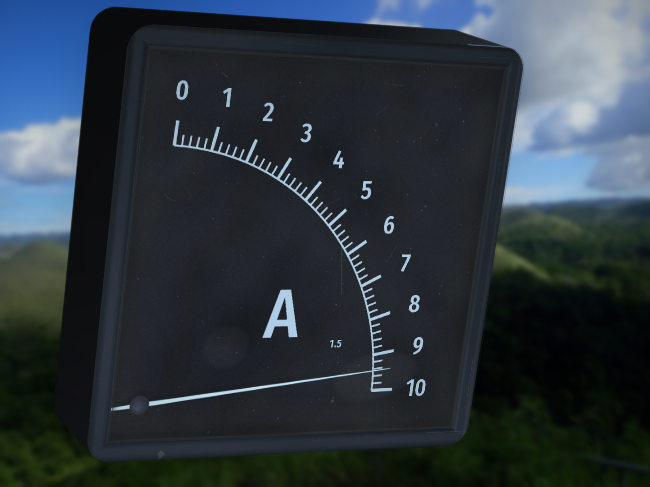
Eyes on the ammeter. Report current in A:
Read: 9.4 A
